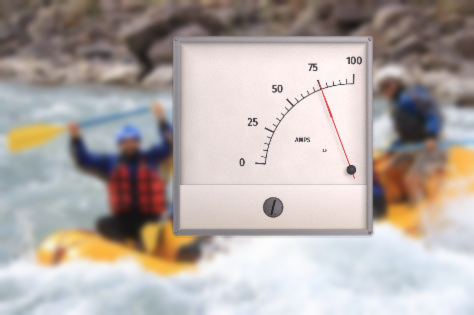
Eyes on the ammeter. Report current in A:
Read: 75 A
